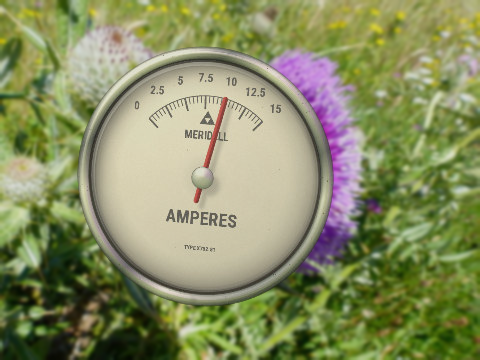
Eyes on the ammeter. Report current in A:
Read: 10 A
